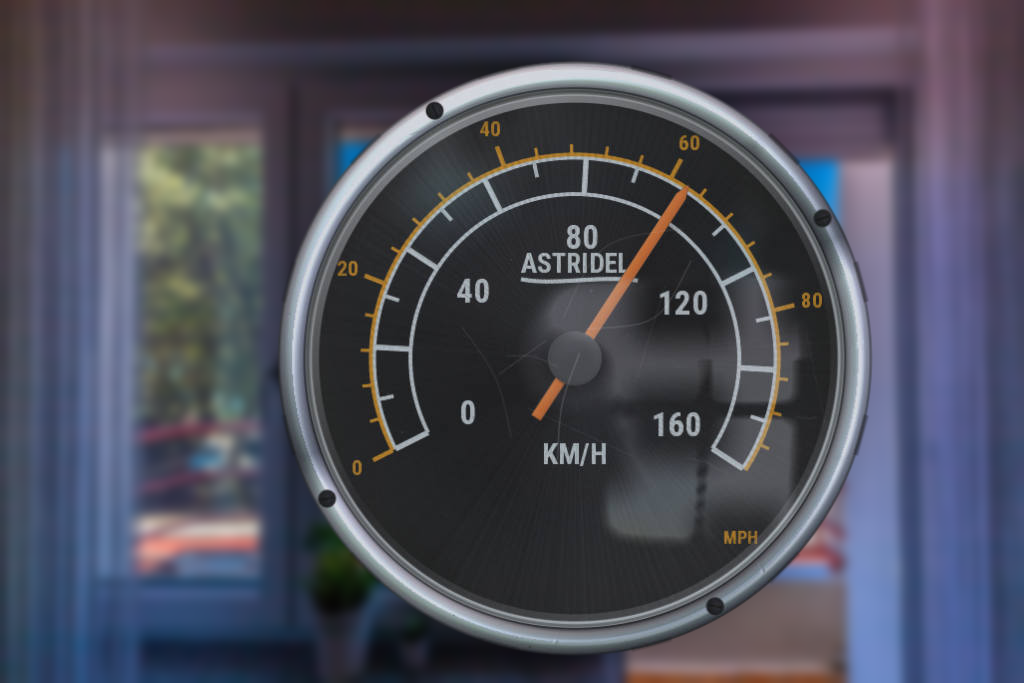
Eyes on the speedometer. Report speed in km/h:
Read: 100 km/h
